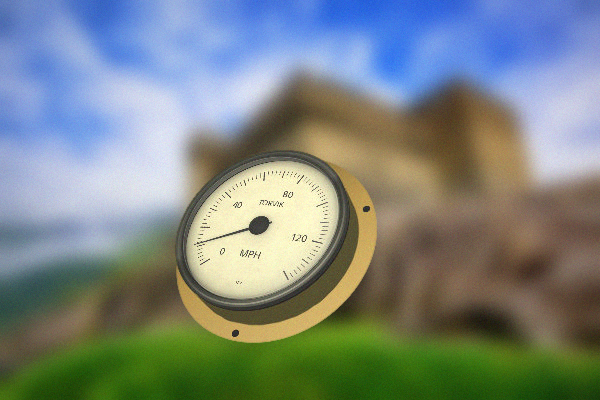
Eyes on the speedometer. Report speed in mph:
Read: 10 mph
